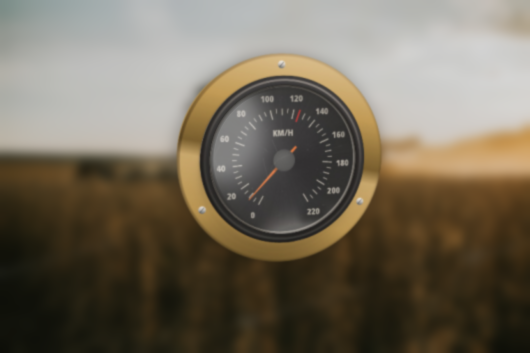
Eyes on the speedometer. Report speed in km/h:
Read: 10 km/h
